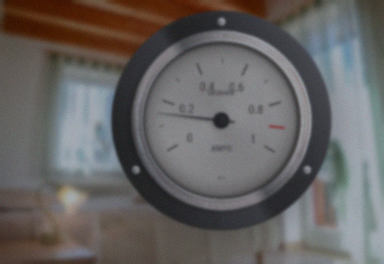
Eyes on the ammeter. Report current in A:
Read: 0.15 A
